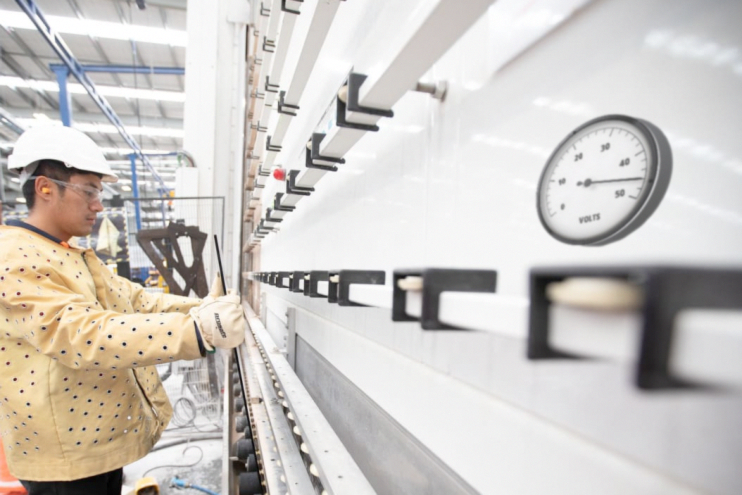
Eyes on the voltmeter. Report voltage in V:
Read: 46 V
